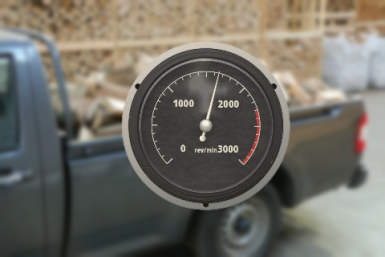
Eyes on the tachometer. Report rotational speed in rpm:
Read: 1650 rpm
